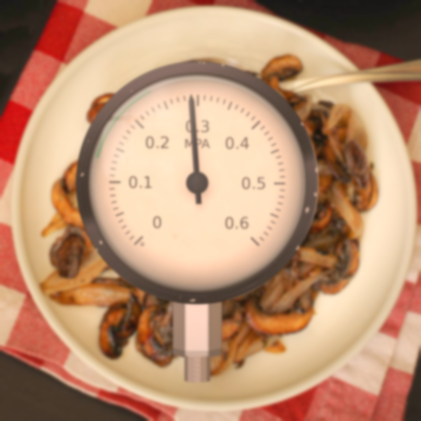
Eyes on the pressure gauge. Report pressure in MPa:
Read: 0.29 MPa
